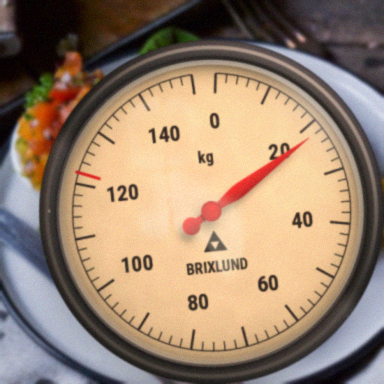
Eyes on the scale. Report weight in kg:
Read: 22 kg
